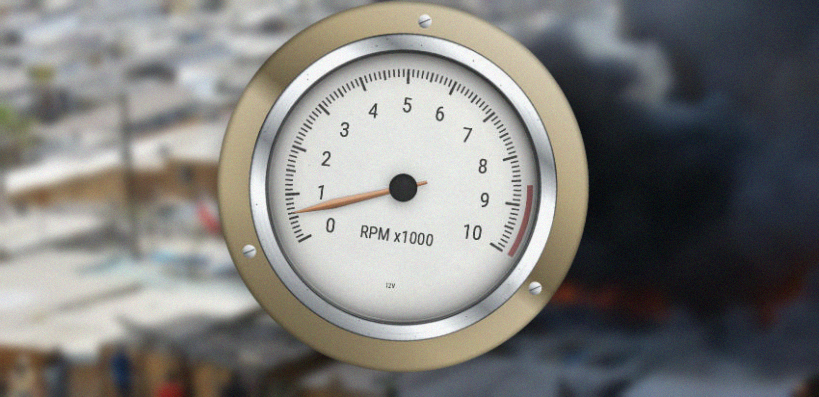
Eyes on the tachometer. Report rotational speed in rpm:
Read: 600 rpm
